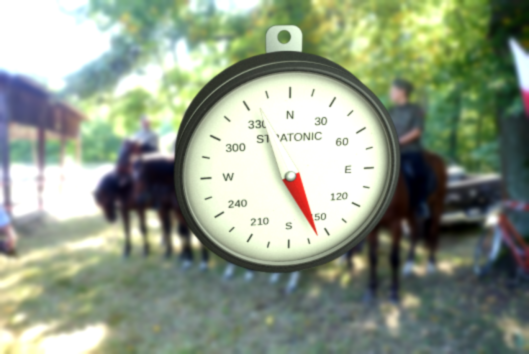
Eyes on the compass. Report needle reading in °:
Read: 157.5 °
